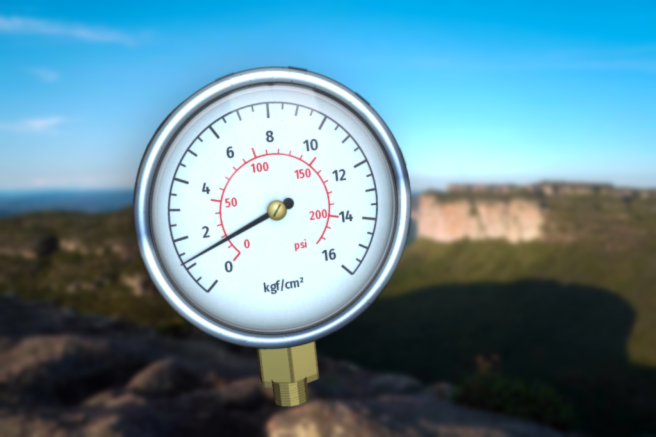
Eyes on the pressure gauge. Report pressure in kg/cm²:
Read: 1.25 kg/cm²
